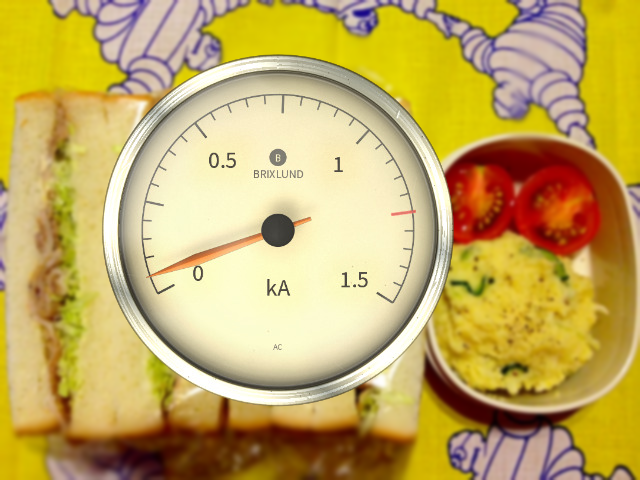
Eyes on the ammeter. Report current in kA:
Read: 0.05 kA
